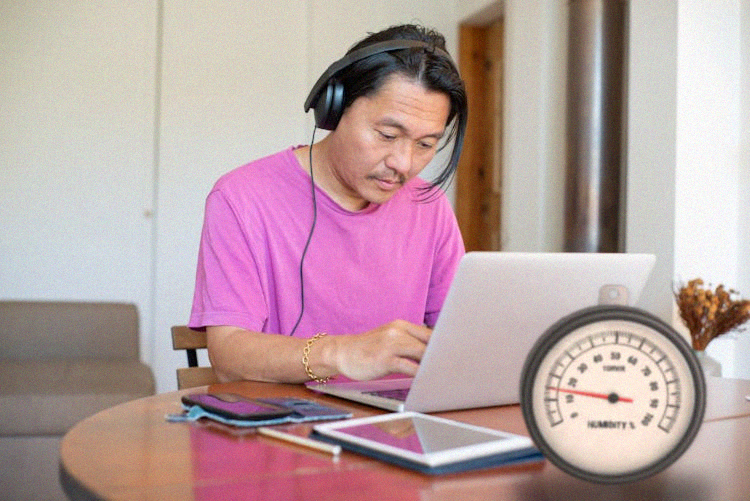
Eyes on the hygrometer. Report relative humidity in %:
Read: 15 %
